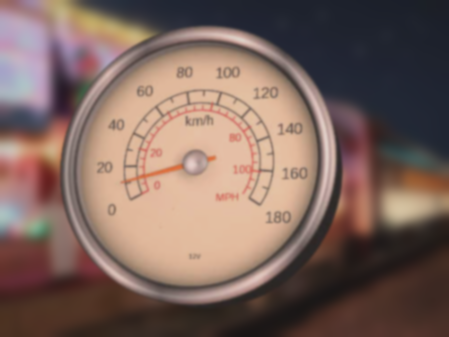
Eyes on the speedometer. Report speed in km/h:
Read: 10 km/h
